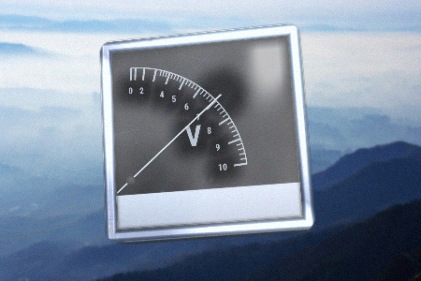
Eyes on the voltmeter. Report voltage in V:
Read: 7 V
